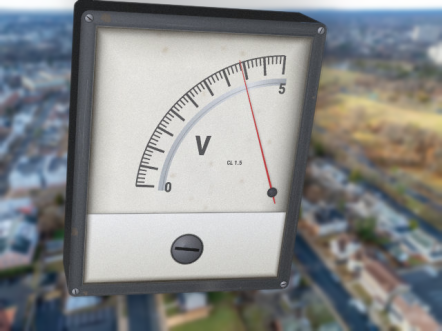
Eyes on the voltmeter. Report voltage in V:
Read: 3.9 V
